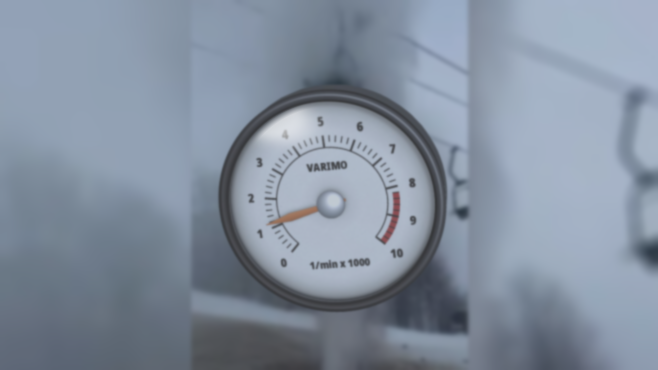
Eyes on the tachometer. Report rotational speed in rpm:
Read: 1200 rpm
